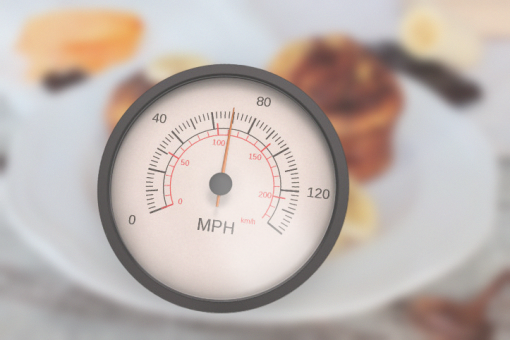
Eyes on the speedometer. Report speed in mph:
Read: 70 mph
